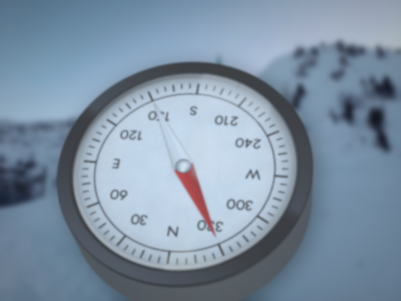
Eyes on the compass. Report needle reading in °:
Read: 330 °
